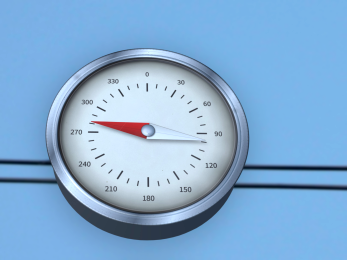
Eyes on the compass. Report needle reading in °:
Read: 280 °
